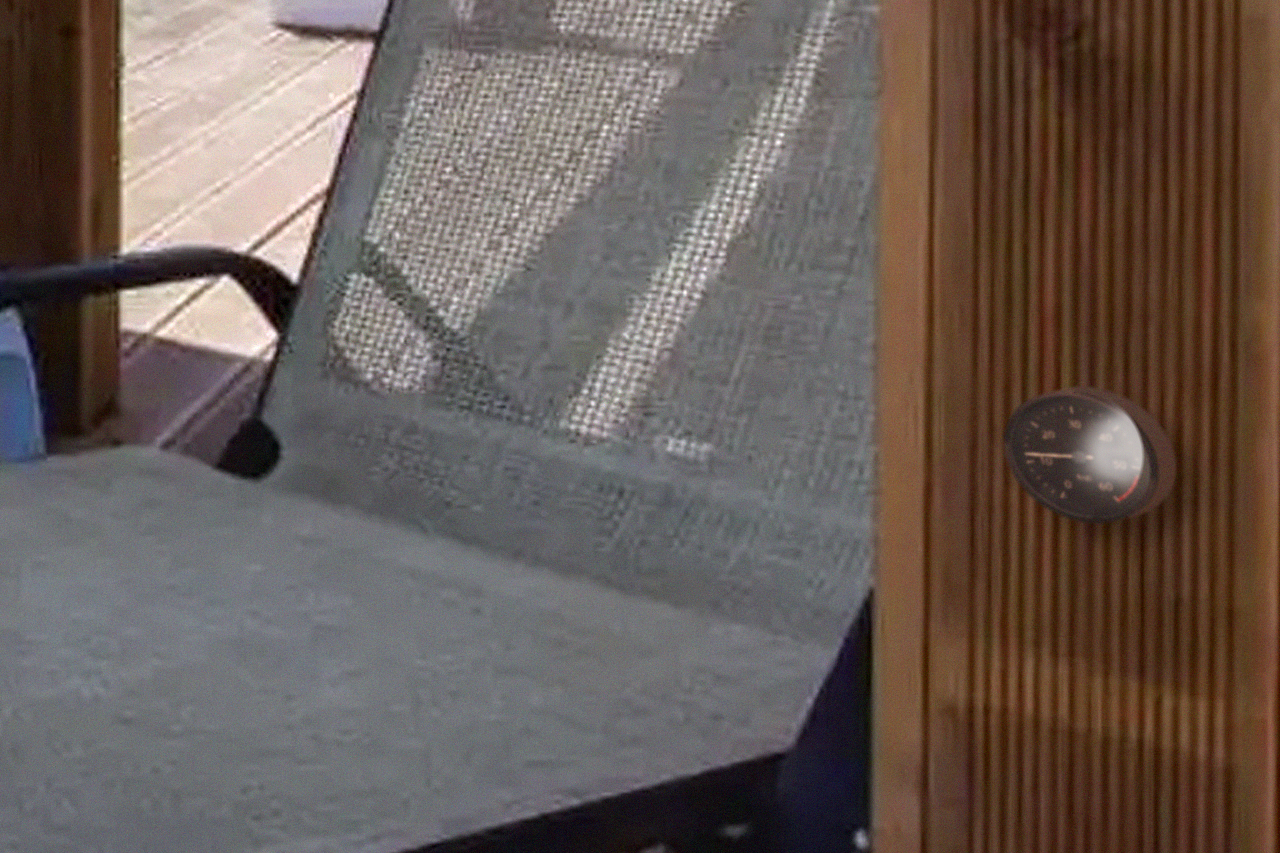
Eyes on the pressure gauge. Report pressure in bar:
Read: 12 bar
